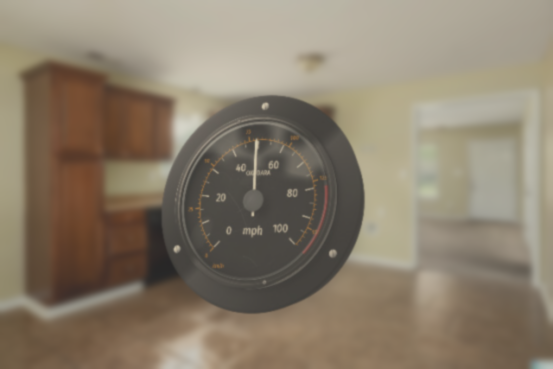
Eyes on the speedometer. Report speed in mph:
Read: 50 mph
